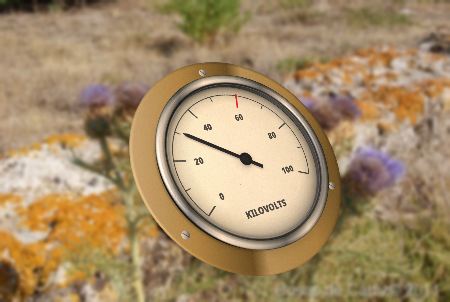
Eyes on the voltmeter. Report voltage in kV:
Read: 30 kV
